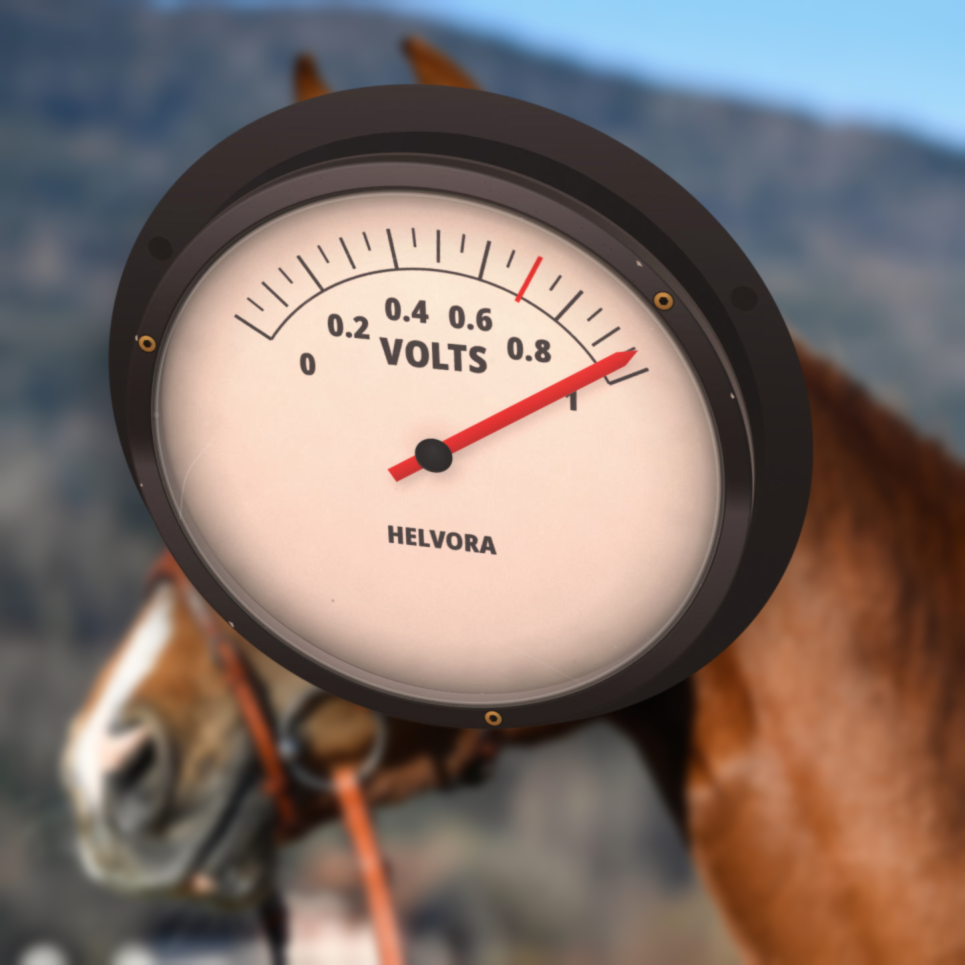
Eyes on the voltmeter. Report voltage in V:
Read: 0.95 V
